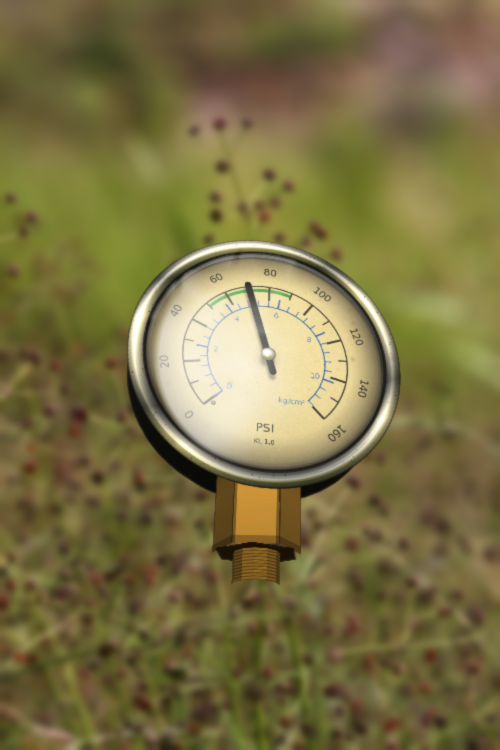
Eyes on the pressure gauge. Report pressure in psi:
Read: 70 psi
